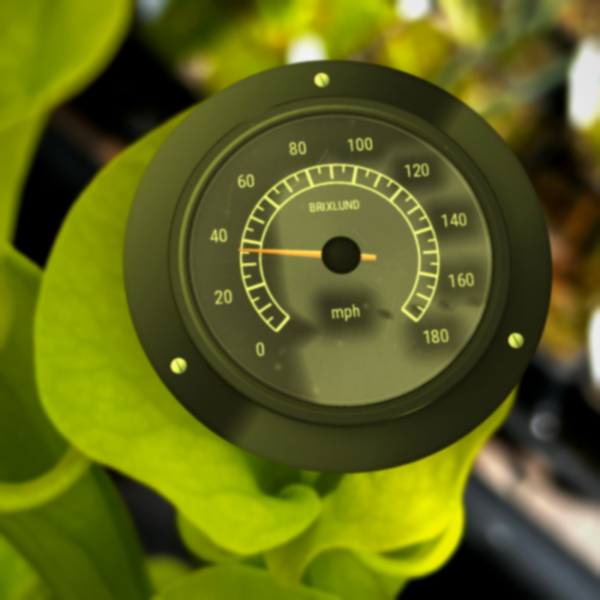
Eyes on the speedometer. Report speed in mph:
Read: 35 mph
